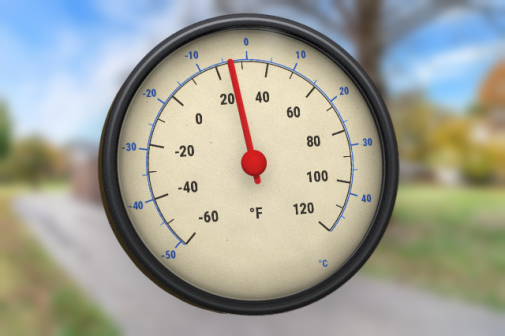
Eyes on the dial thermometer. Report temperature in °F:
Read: 25 °F
